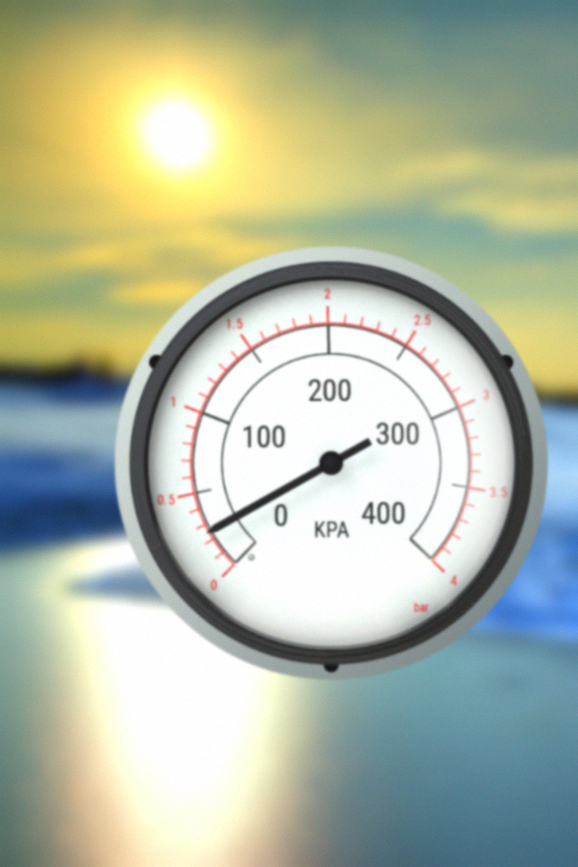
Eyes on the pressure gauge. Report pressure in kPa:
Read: 25 kPa
